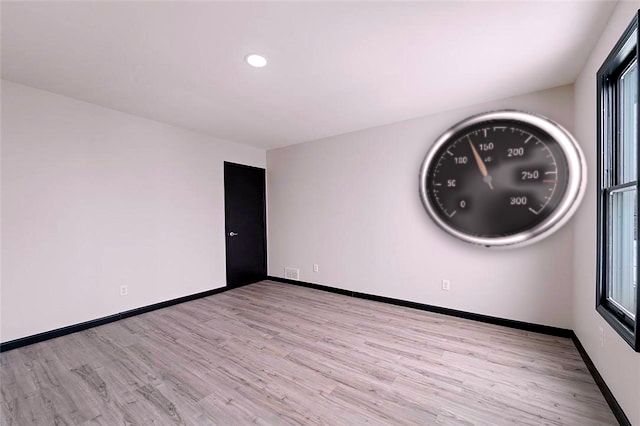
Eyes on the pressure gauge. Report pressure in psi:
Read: 130 psi
